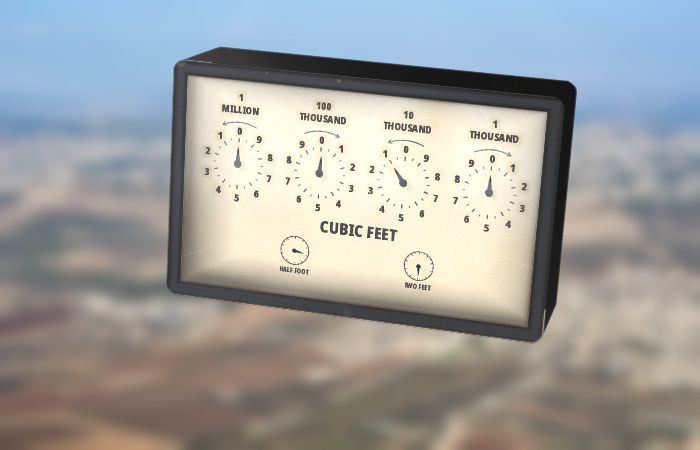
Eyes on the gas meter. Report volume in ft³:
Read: 1000 ft³
